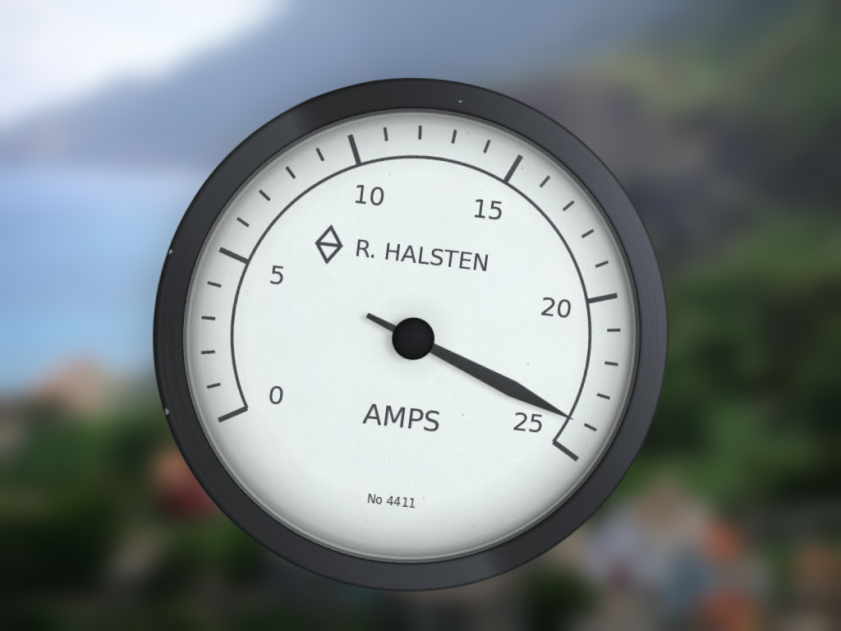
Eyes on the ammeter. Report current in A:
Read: 24 A
